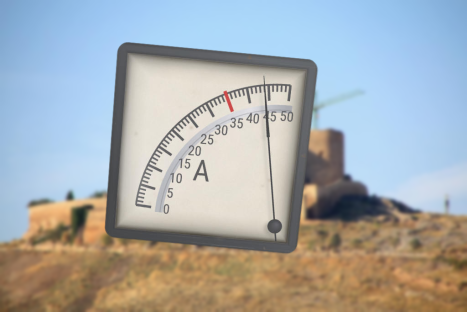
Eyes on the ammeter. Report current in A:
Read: 44 A
